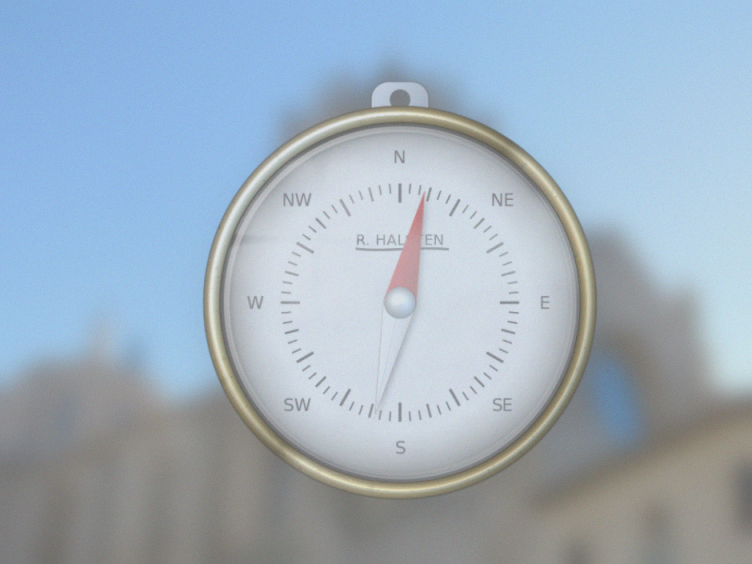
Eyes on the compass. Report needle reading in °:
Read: 12.5 °
